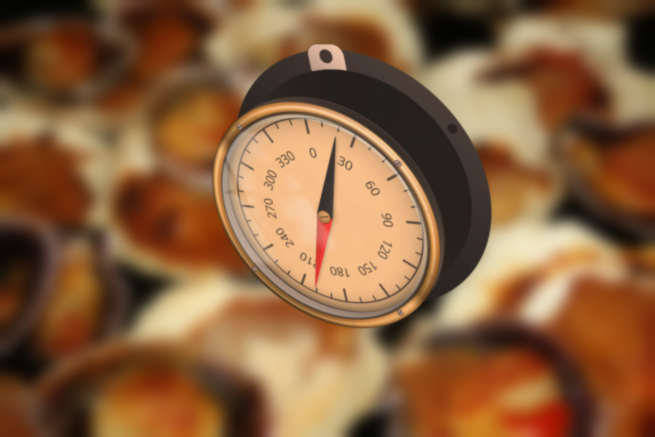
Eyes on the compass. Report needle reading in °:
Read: 200 °
